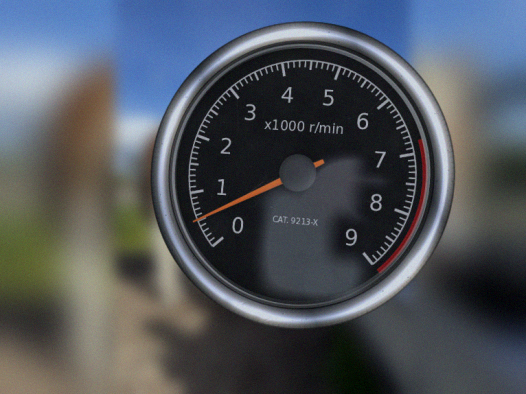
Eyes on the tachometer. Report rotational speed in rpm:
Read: 500 rpm
